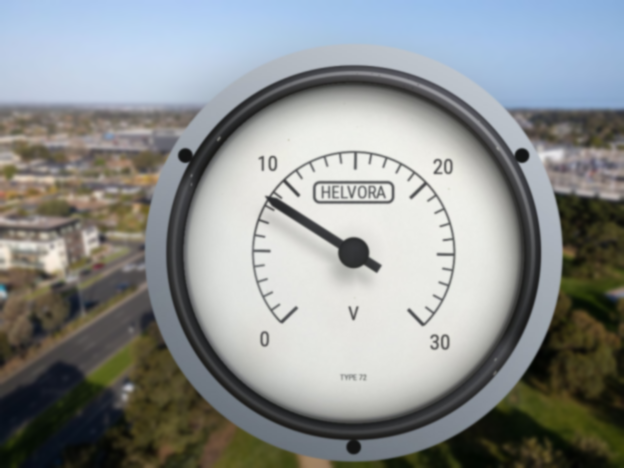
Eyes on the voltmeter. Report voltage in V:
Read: 8.5 V
